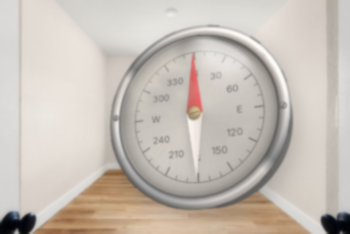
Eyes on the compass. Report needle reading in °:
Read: 0 °
